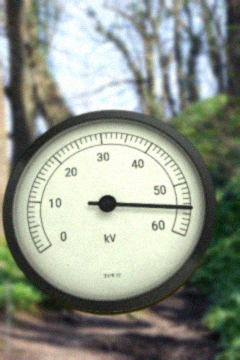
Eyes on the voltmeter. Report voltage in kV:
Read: 55 kV
